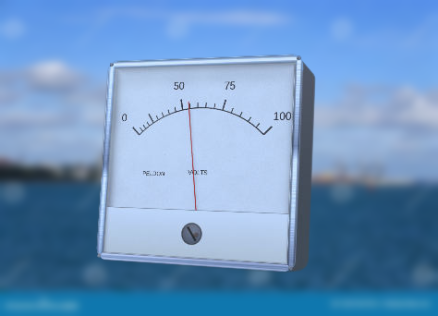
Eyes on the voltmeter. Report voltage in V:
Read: 55 V
